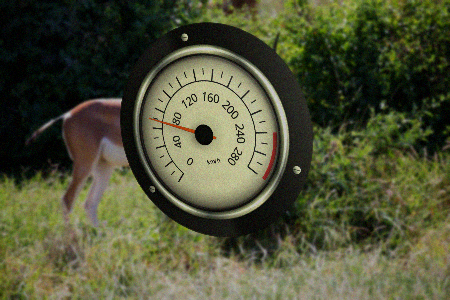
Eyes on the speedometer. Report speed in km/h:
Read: 70 km/h
